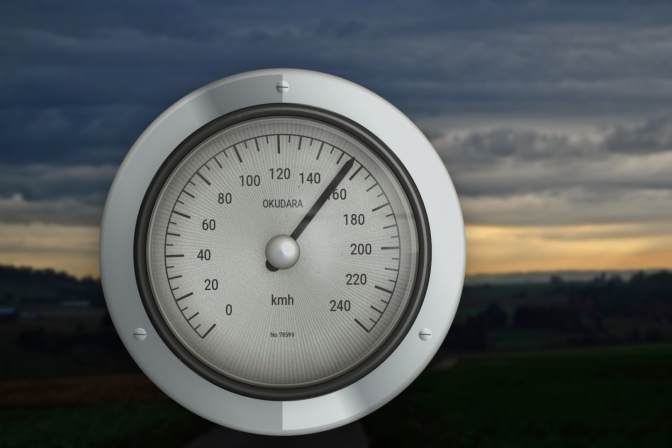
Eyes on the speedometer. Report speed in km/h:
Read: 155 km/h
